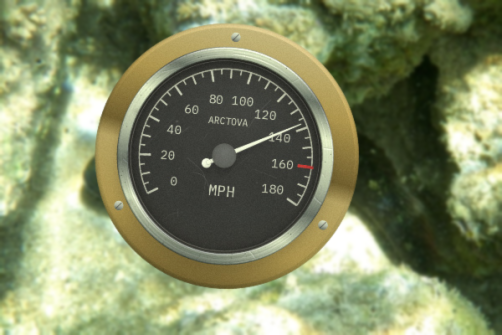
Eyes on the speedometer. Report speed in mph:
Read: 137.5 mph
